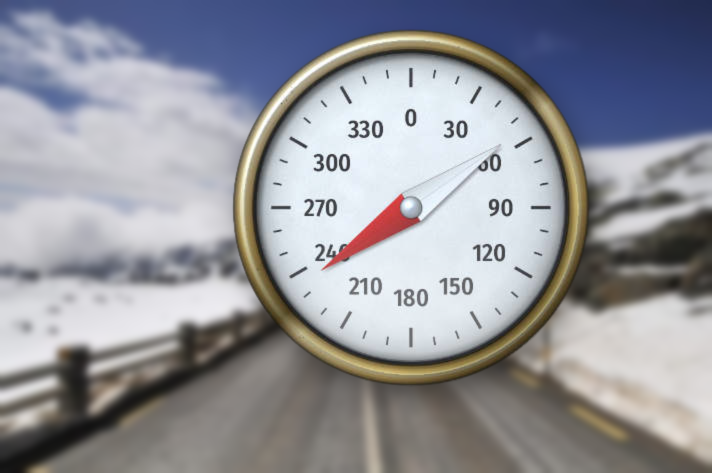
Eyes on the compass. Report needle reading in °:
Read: 235 °
